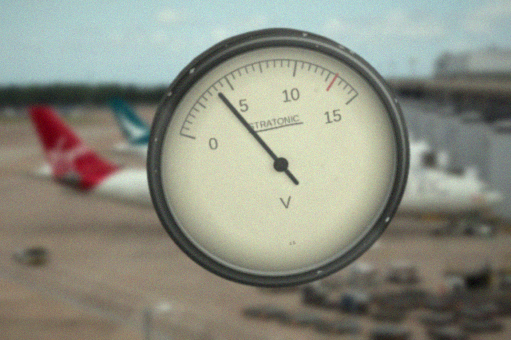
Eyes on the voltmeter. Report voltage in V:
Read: 4 V
